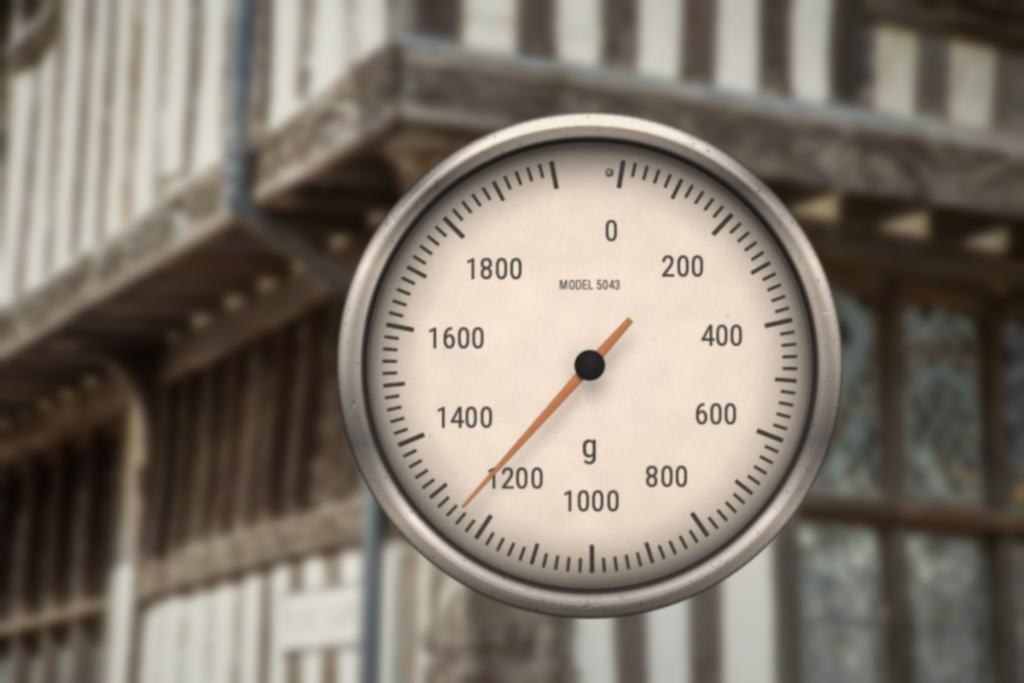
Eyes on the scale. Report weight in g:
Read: 1250 g
